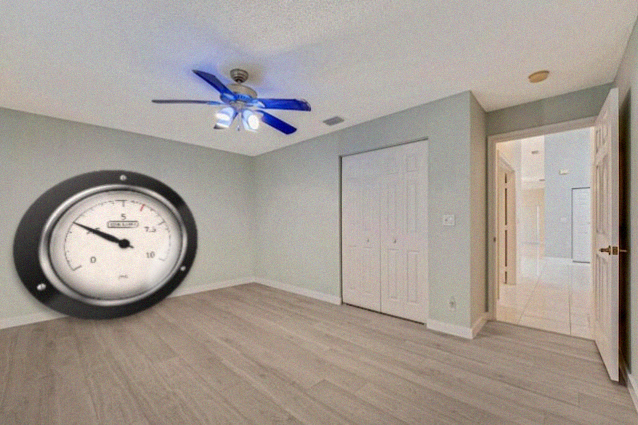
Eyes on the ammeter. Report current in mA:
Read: 2.5 mA
